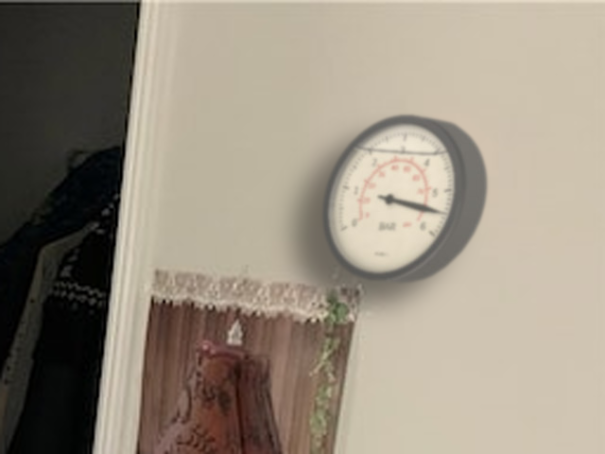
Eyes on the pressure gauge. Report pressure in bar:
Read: 5.5 bar
